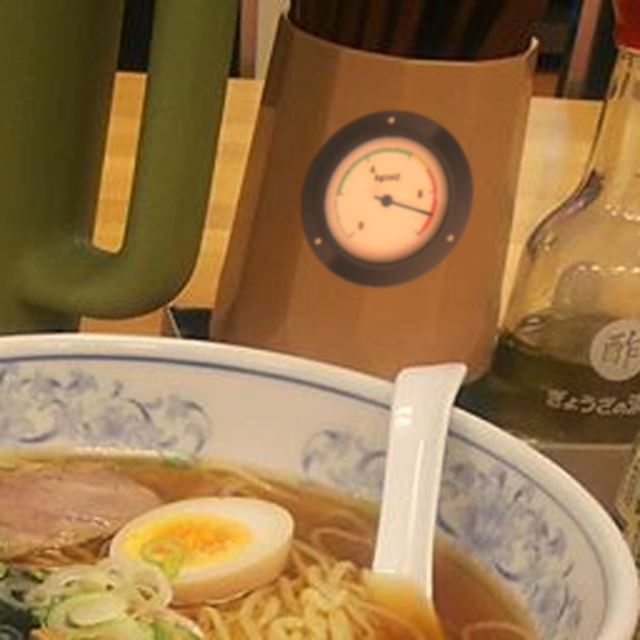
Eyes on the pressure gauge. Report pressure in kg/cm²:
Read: 9 kg/cm²
